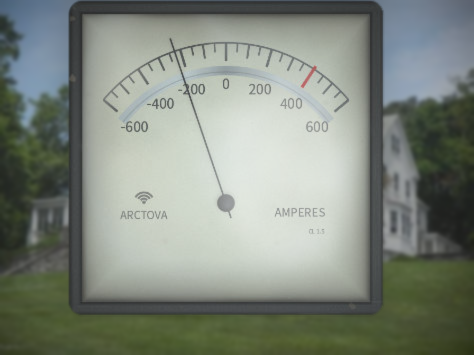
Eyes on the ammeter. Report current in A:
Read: -225 A
